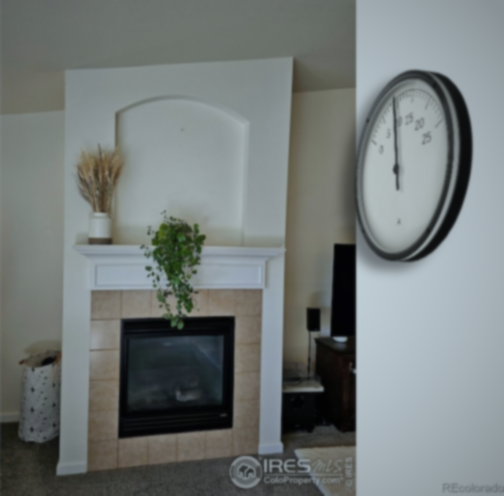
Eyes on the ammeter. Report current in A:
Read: 10 A
